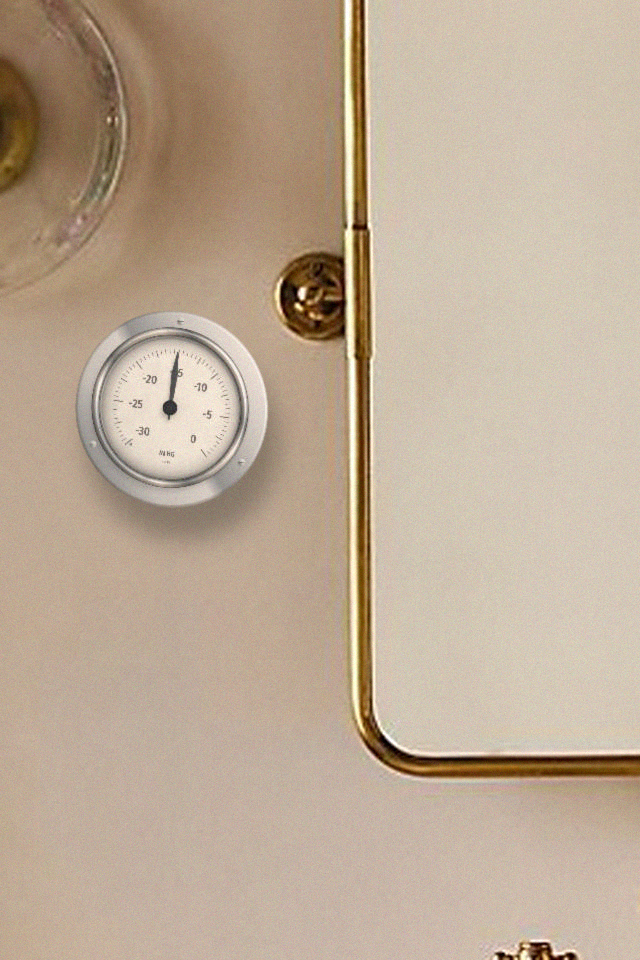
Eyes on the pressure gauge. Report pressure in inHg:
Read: -15 inHg
